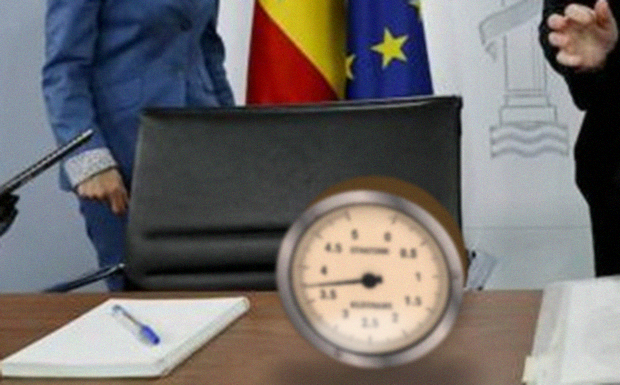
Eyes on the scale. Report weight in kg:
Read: 3.75 kg
